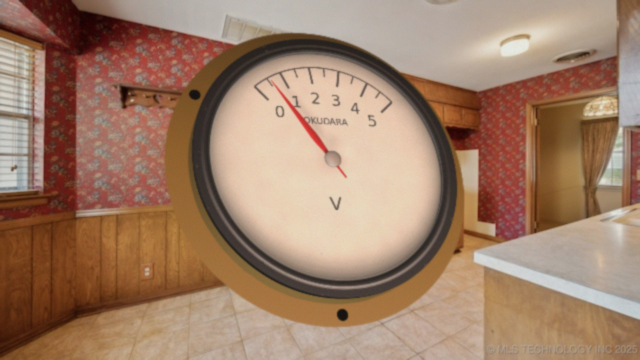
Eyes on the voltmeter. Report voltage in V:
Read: 0.5 V
